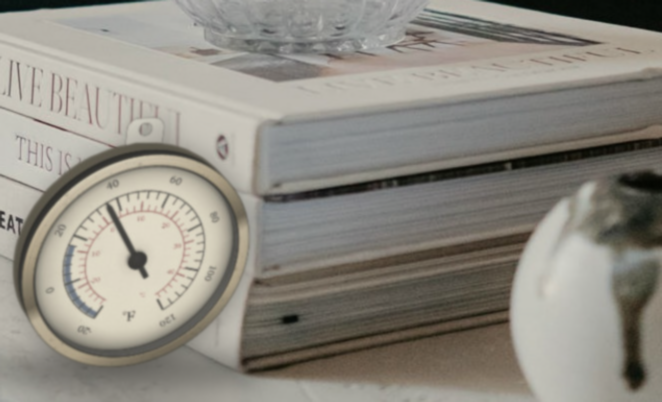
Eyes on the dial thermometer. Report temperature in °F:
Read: 36 °F
